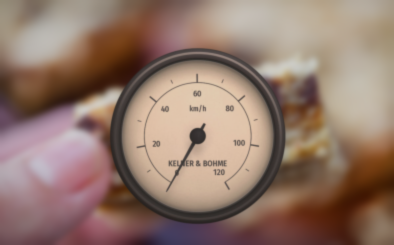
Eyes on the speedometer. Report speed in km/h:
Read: 0 km/h
